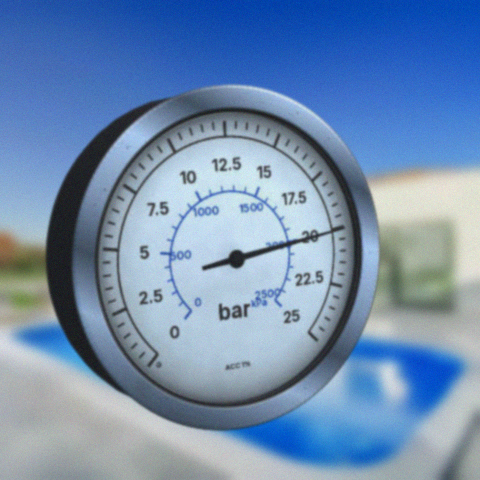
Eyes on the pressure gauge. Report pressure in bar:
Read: 20 bar
